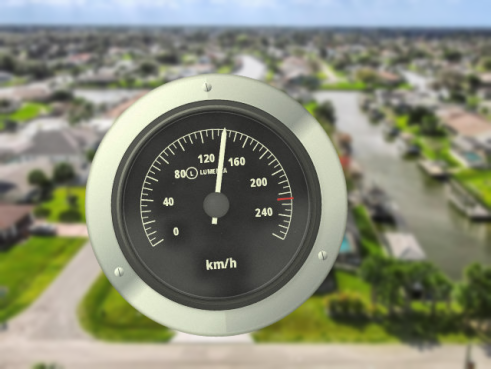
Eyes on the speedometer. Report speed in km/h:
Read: 140 km/h
